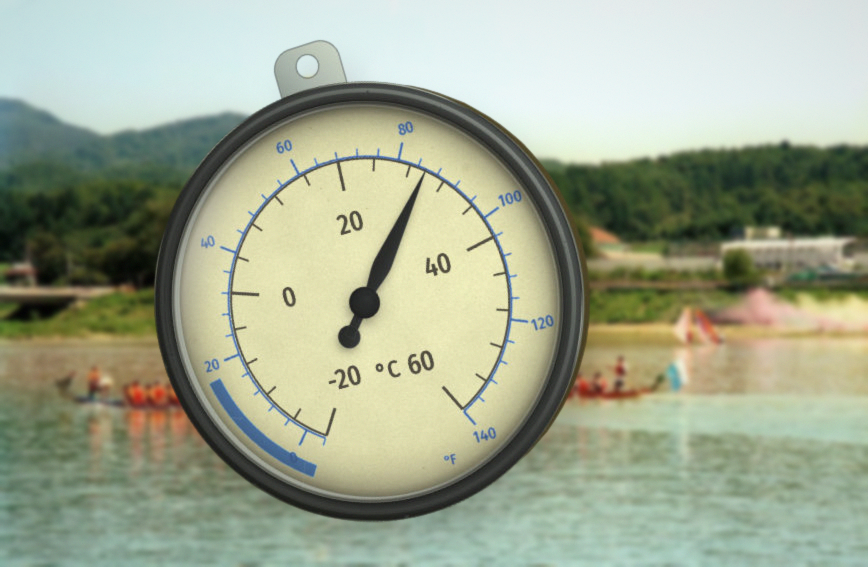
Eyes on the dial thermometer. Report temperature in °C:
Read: 30 °C
